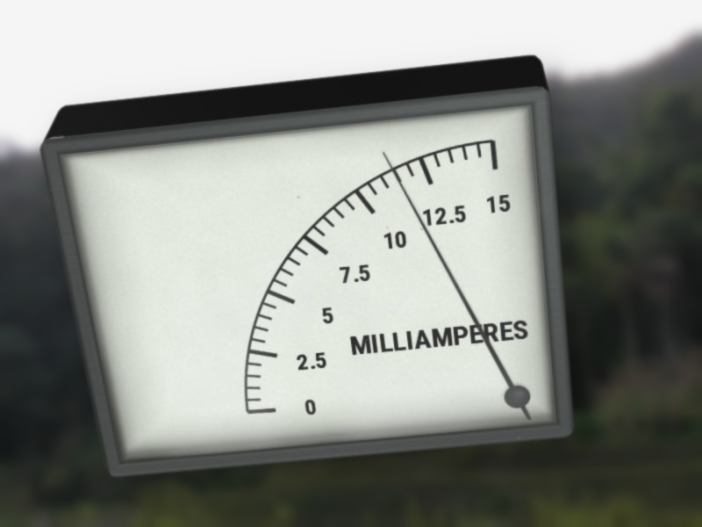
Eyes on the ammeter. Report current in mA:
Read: 11.5 mA
